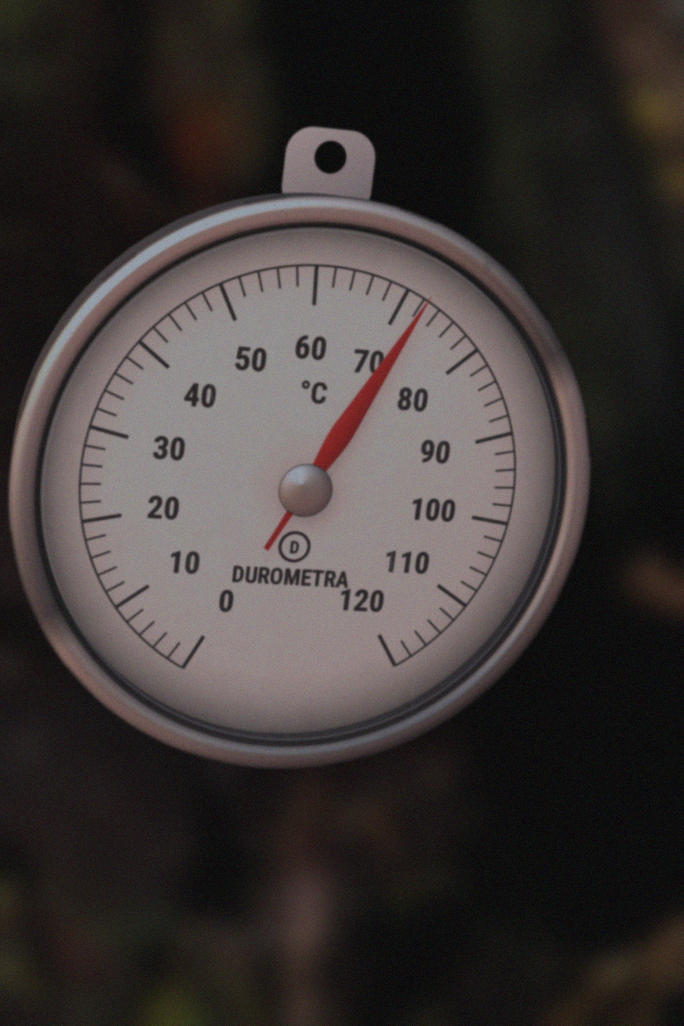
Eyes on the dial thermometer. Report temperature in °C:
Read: 72 °C
